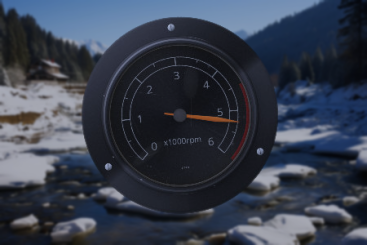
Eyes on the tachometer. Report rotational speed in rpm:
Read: 5250 rpm
